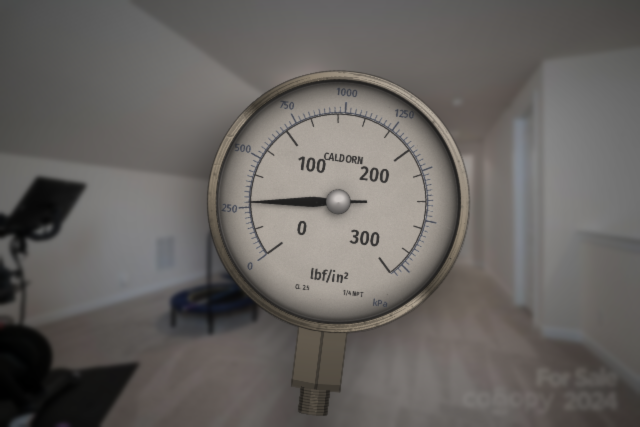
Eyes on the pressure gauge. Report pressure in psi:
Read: 40 psi
